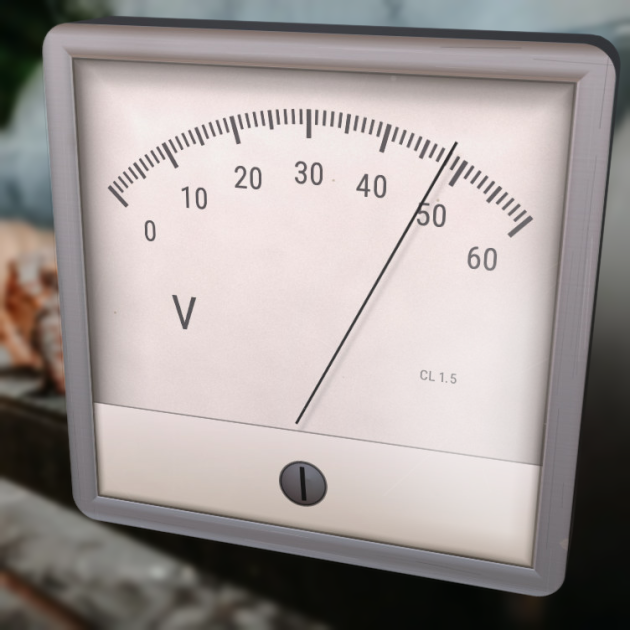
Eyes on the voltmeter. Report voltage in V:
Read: 48 V
